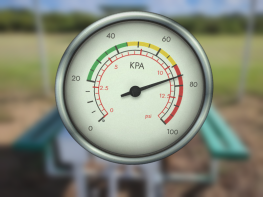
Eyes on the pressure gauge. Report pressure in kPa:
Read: 75 kPa
